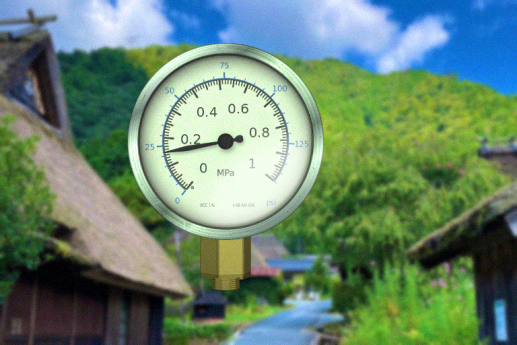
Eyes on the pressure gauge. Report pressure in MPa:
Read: 0.15 MPa
